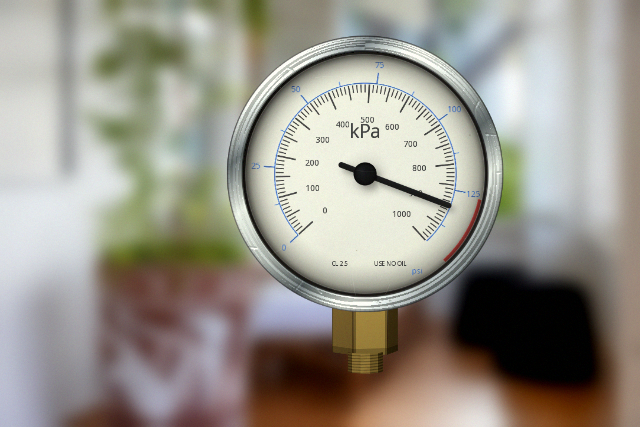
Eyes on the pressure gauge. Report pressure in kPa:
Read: 900 kPa
